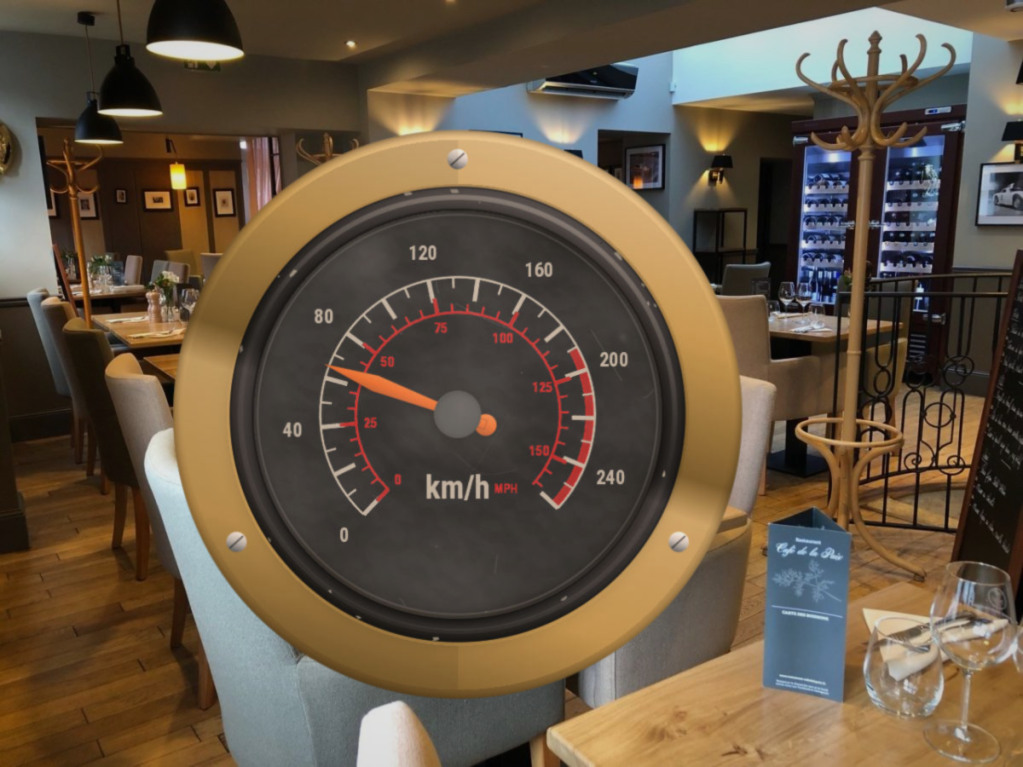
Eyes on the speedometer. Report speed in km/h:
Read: 65 km/h
